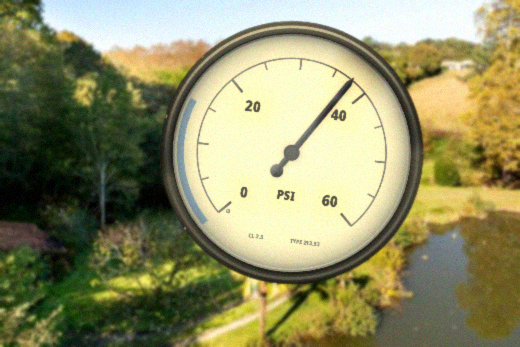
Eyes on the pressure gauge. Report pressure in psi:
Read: 37.5 psi
